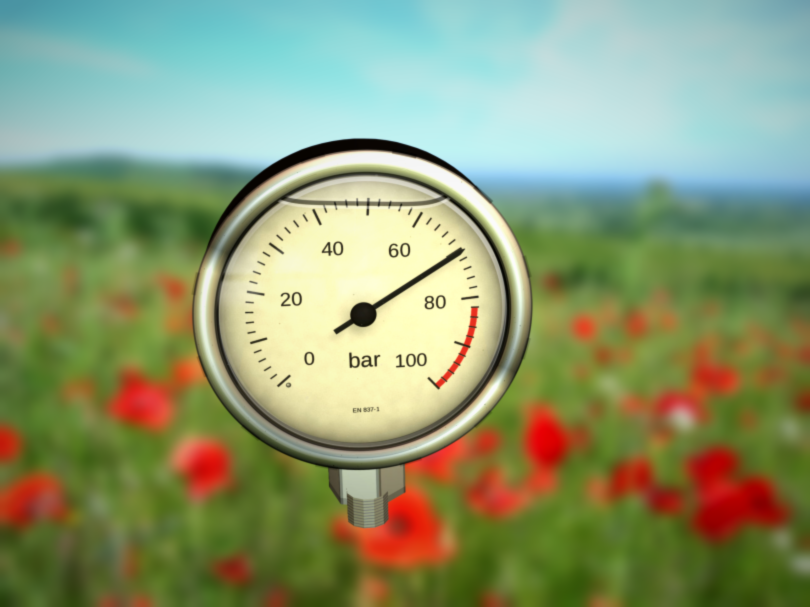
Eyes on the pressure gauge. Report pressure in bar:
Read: 70 bar
